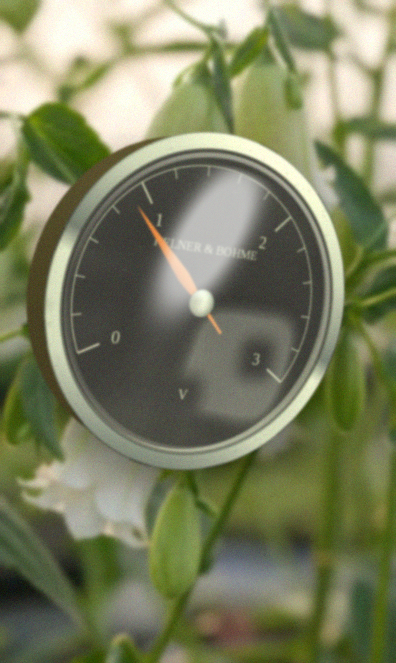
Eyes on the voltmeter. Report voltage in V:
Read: 0.9 V
